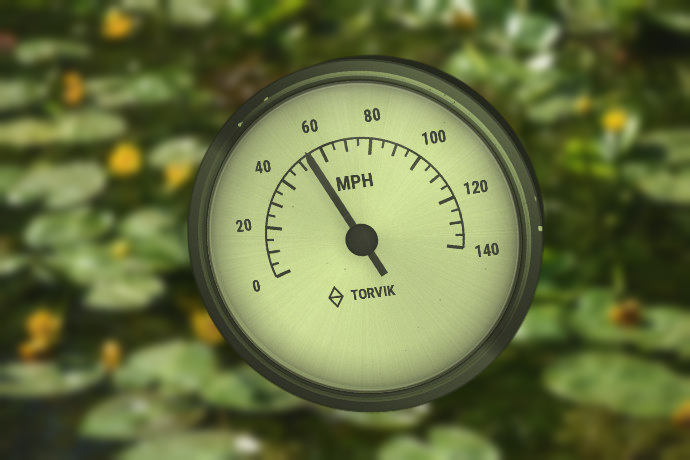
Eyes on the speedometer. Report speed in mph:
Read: 55 mph
